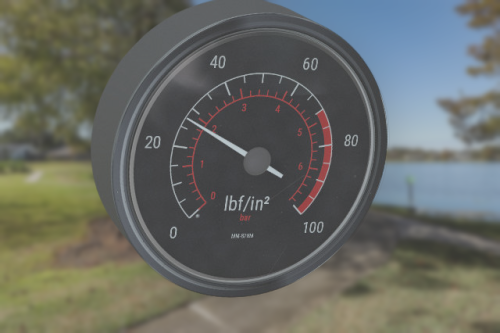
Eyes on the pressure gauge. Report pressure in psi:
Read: 27.5 psi
